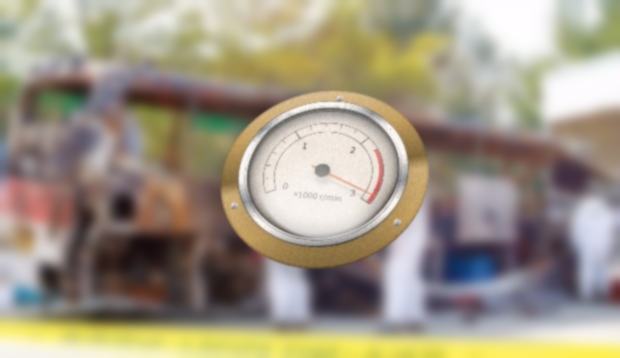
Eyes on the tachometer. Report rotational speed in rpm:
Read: 2900 rpm
